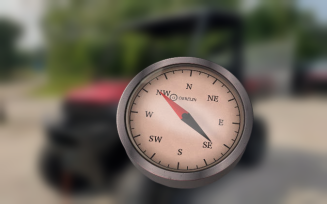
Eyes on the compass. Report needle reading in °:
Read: 310 °
